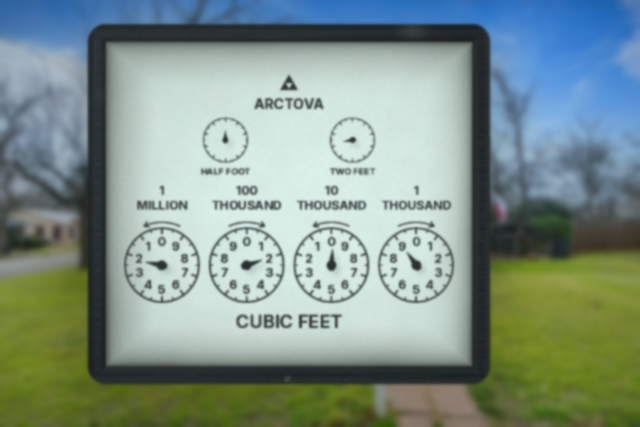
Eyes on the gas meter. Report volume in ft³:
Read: 219900 ft³
